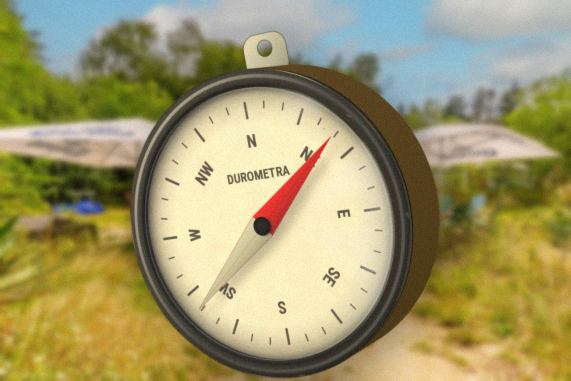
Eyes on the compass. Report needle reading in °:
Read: 50 °
